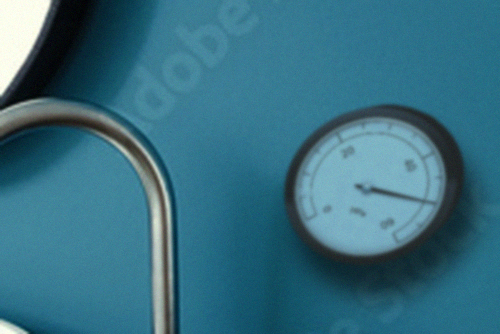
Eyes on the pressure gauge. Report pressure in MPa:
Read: 50 MPa
